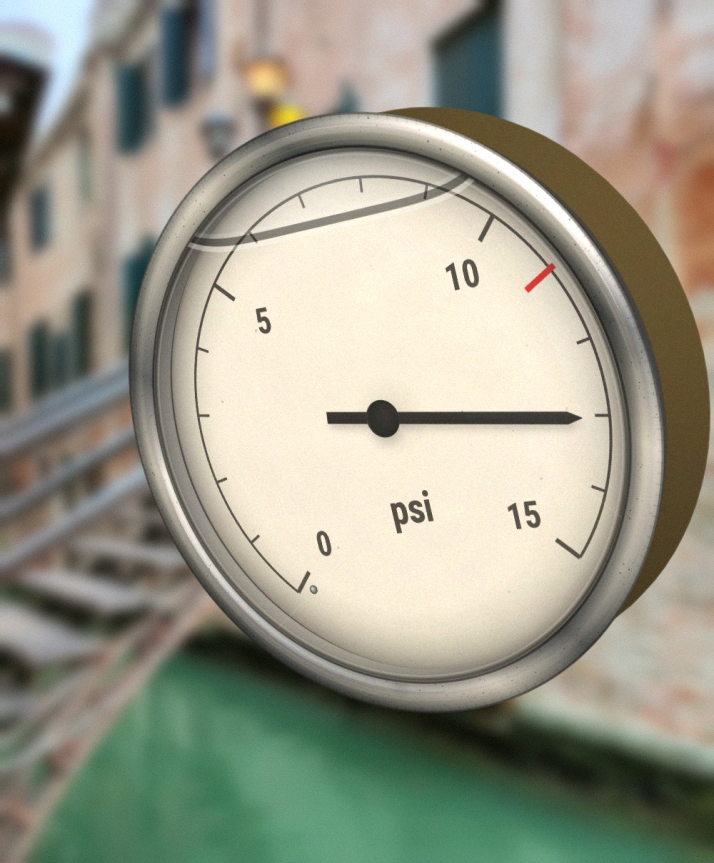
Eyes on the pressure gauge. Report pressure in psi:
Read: 13 psi
